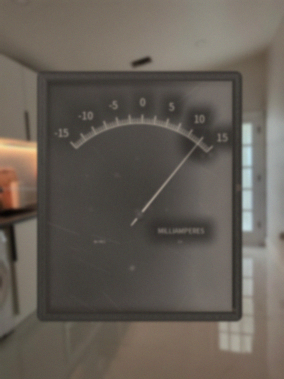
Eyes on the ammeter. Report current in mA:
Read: 12.5 mA
